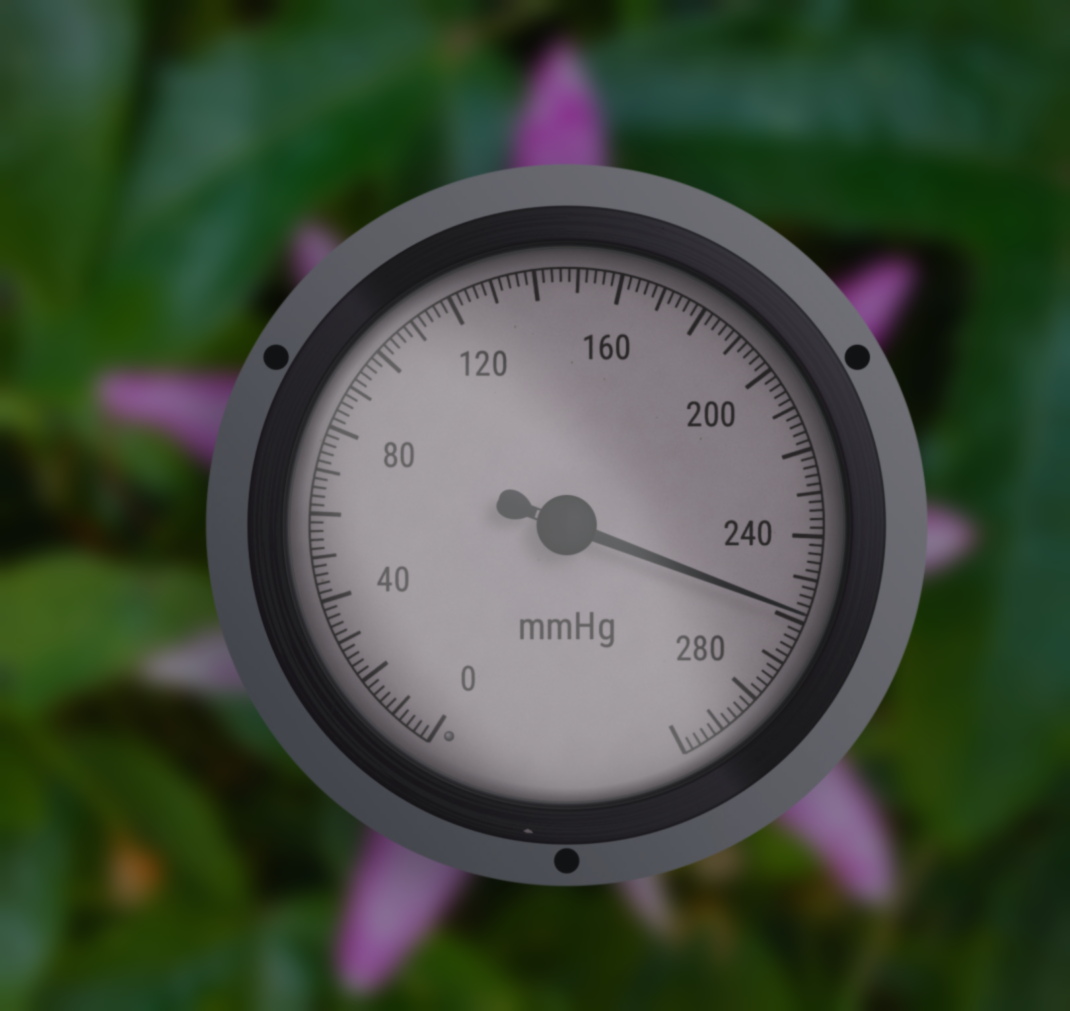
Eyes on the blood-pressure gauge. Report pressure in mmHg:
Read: 258 mmHg
